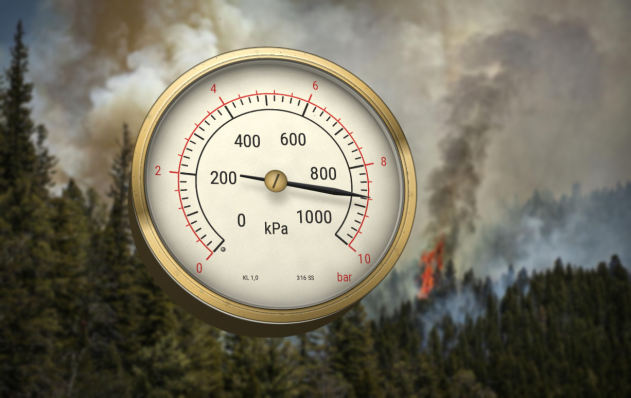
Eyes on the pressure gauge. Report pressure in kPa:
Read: 880 kPa
